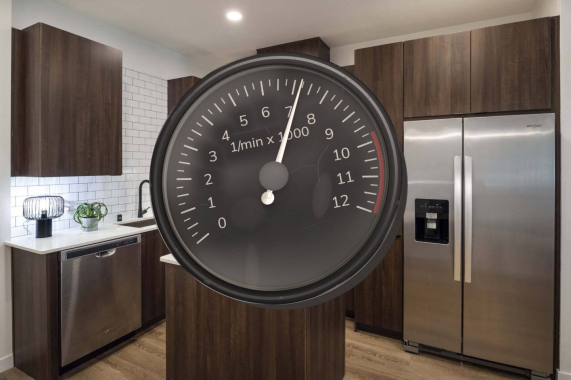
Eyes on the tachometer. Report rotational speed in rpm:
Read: 7250 rpm
